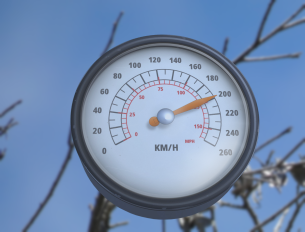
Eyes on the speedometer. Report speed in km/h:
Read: 200 km/h
